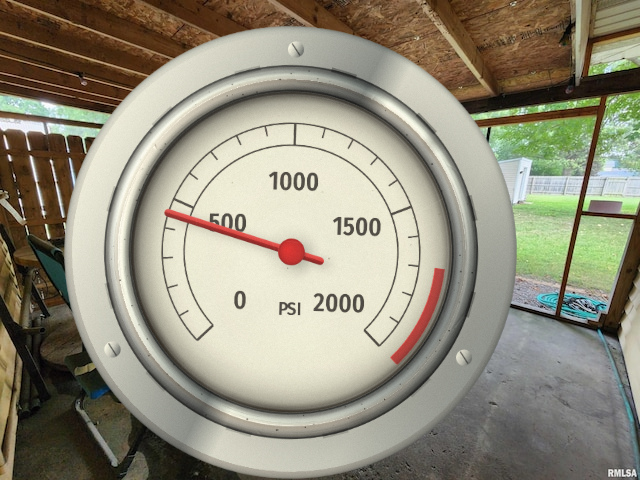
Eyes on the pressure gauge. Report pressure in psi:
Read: 450 psi
